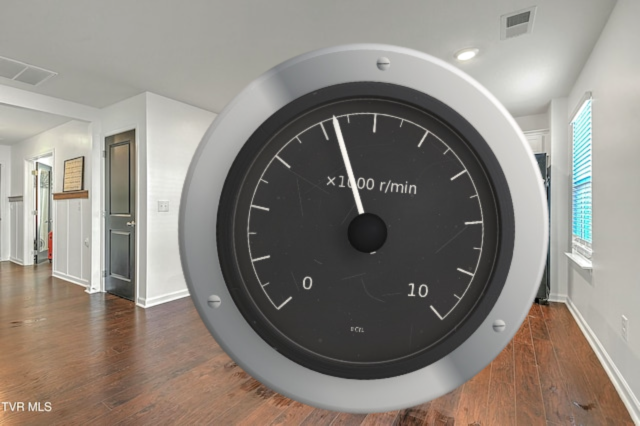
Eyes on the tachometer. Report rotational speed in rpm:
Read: 4250 rpm
